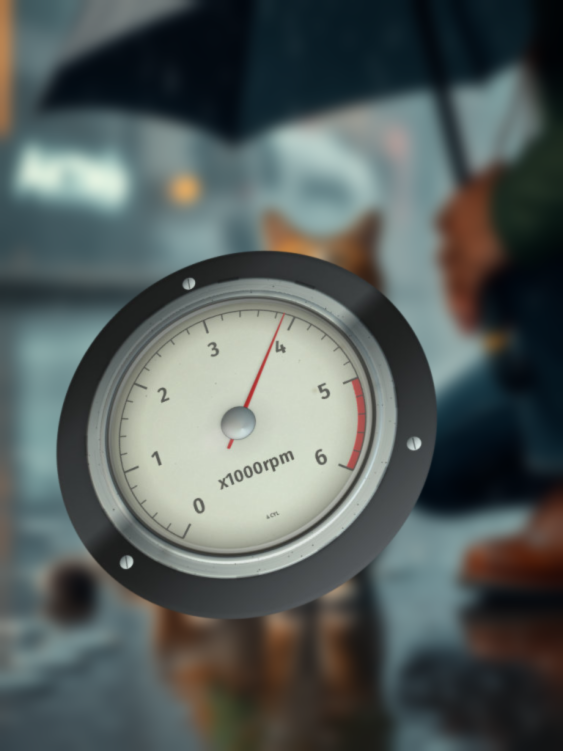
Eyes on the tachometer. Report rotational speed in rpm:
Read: 3900 rpm
